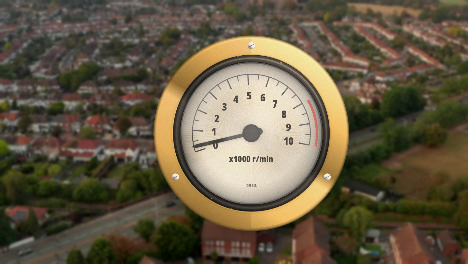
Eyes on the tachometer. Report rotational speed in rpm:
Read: 250 rpm
